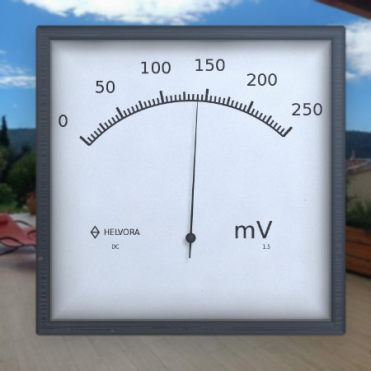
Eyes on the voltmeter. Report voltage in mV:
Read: 140 mV
